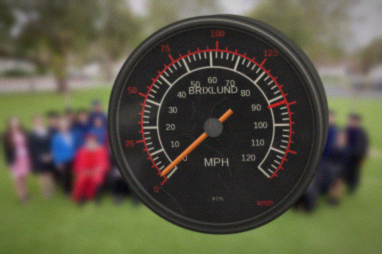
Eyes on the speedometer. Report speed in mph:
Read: 2 mph
